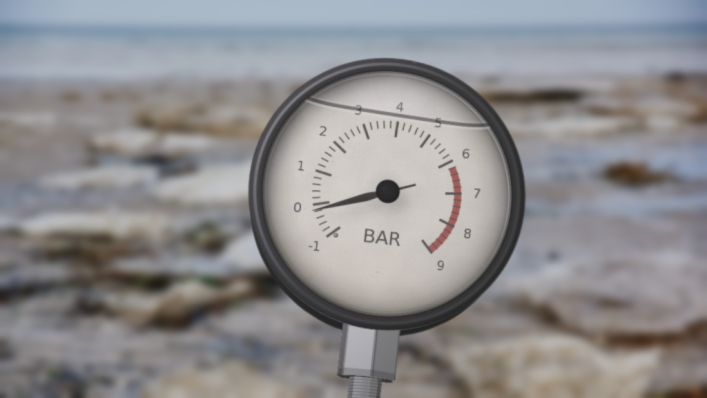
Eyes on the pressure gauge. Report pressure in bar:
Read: -0.2 bar
